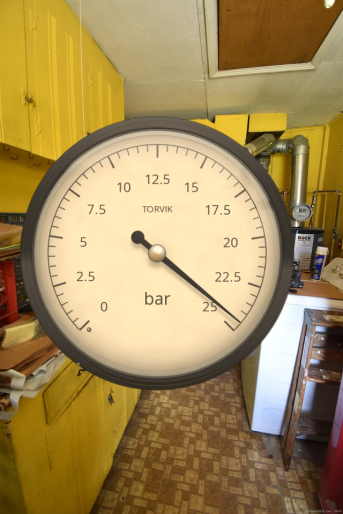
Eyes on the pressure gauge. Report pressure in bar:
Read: 24.5 bar
